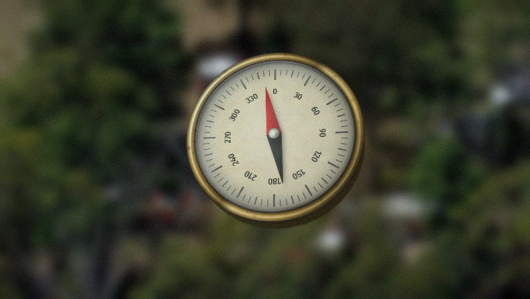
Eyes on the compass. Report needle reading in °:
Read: 350 °
